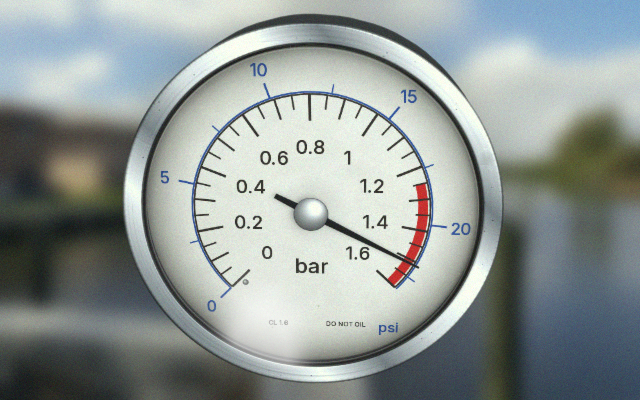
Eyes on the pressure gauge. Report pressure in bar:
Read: 1.5 bar
